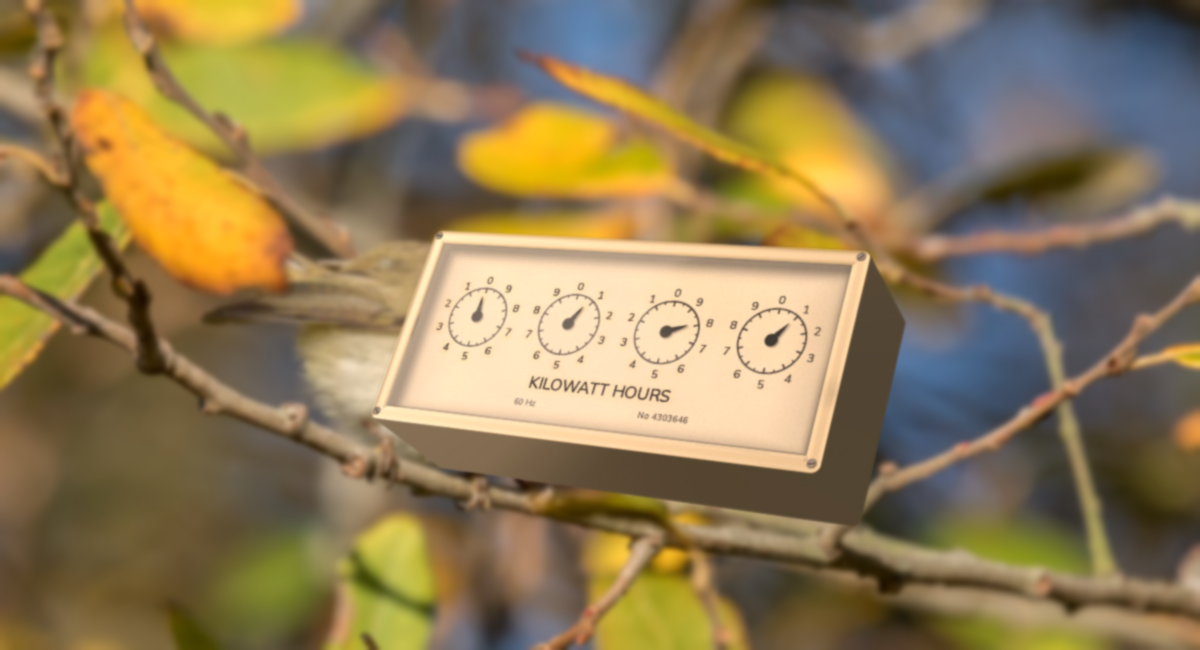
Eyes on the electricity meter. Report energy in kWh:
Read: 81 kWh
